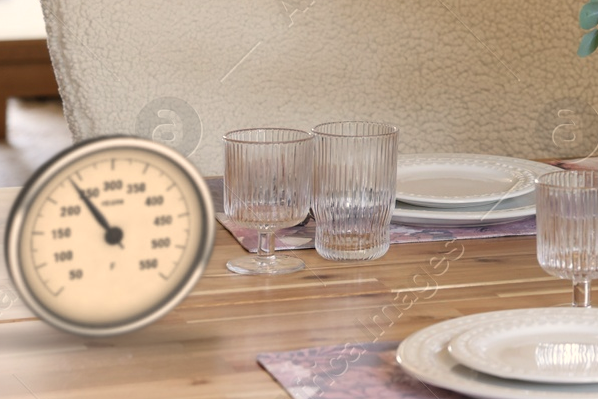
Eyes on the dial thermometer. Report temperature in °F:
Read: 237.5 °F
